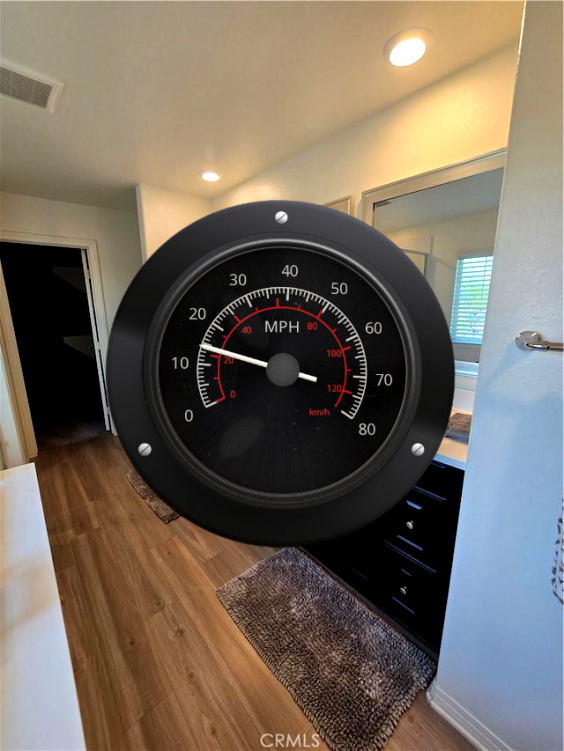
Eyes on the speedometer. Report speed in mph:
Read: 14 mph
